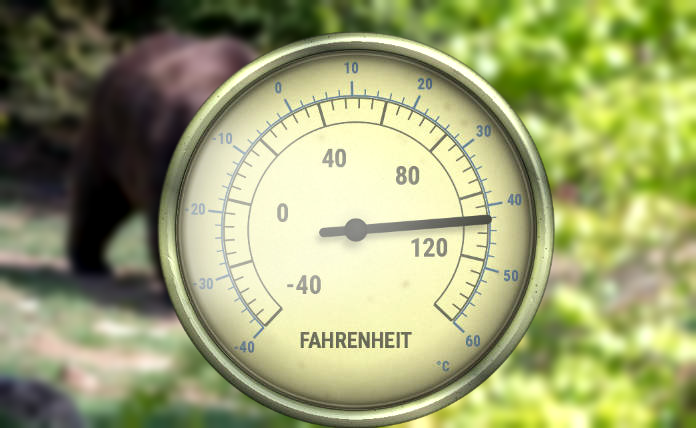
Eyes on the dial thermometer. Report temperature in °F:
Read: 108 °F
